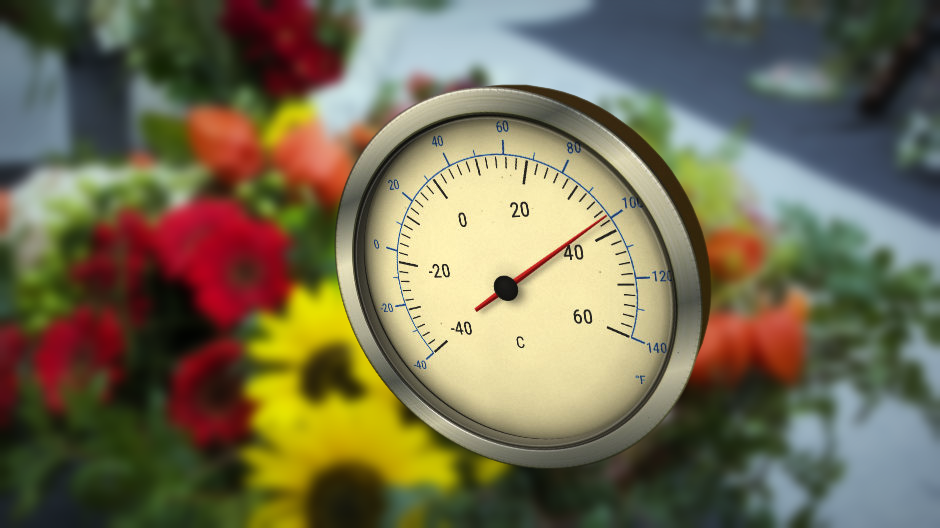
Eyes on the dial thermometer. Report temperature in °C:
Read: 37 °C
